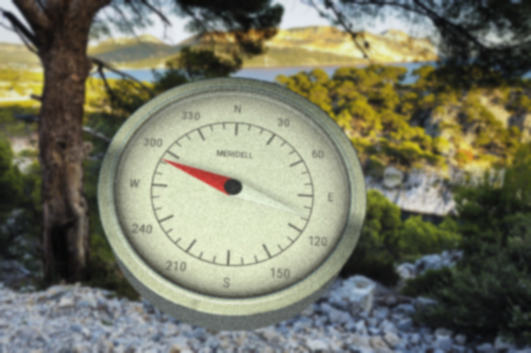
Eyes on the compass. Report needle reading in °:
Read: 290 °
